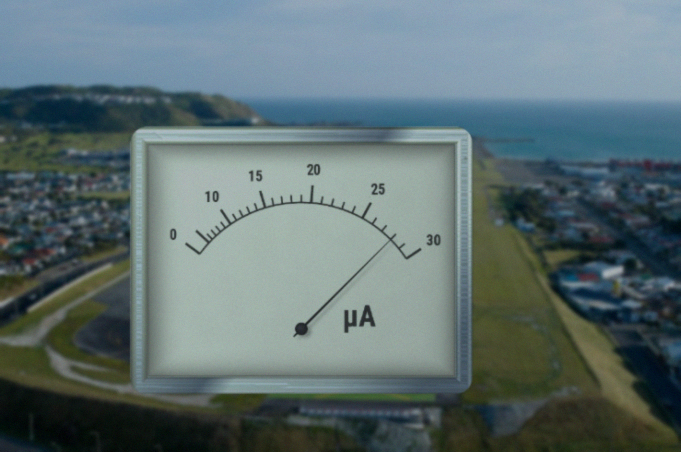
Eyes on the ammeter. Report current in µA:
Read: 28 µA
